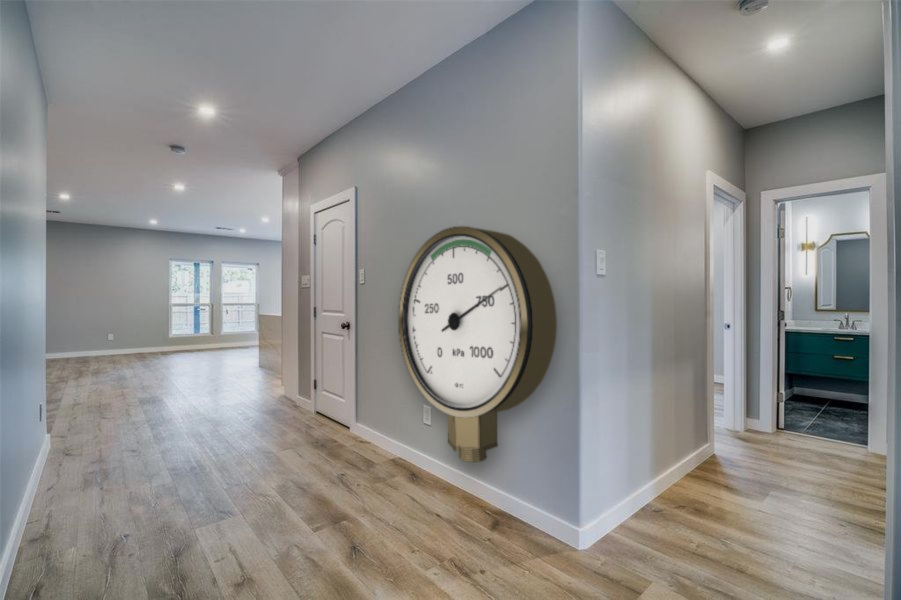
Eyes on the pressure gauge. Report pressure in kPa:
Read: 750 kPa
